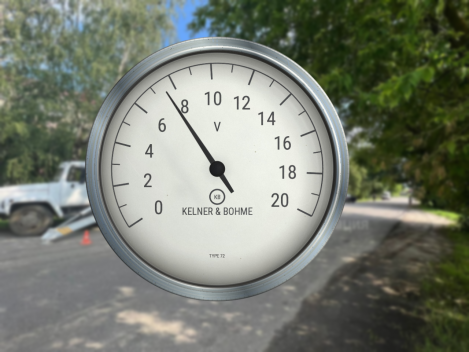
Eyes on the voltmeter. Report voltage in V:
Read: 7.5 V
